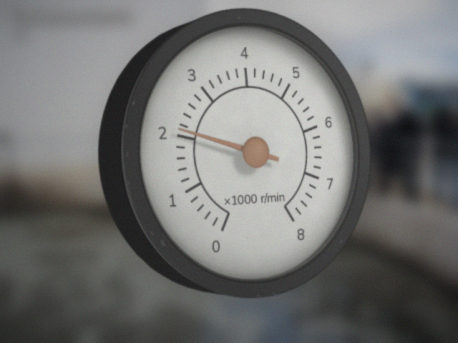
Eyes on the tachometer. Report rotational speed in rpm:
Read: 2100 rpm
